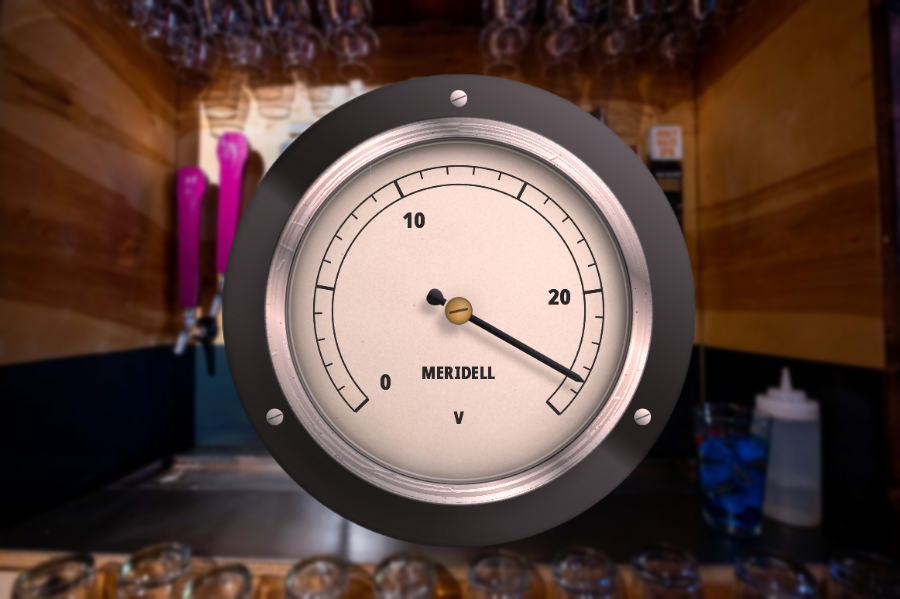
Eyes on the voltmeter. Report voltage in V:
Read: 23.5 V
